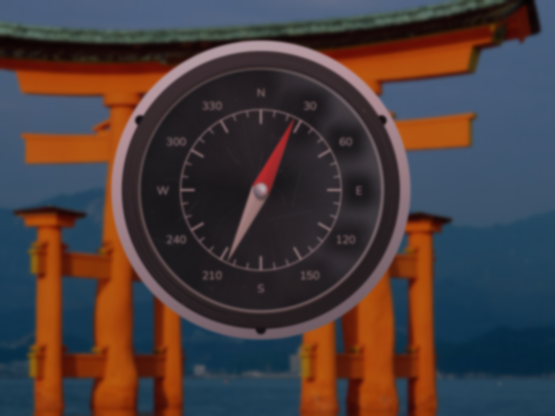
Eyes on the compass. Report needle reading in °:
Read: 25 °
